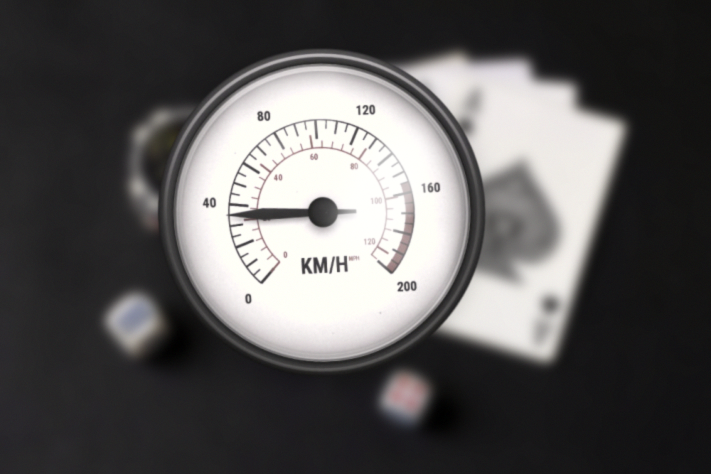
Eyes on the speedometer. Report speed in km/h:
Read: 35 km/h
